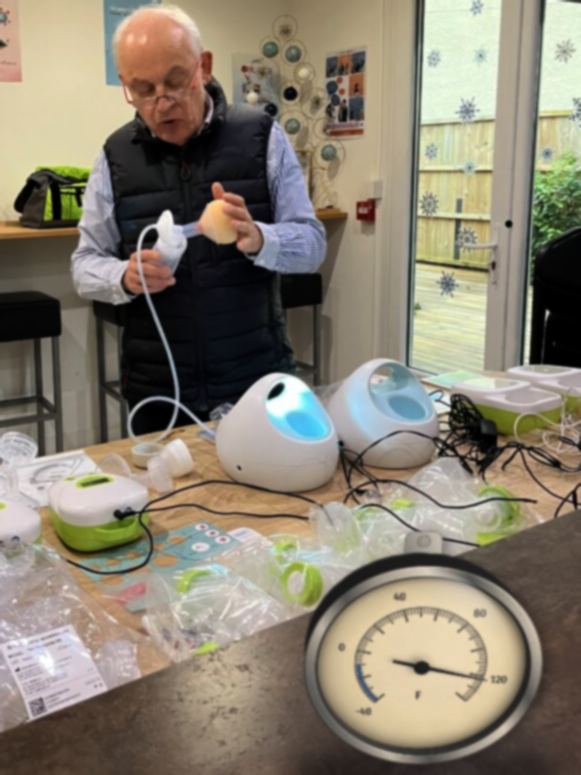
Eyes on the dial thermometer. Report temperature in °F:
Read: 120 °F
